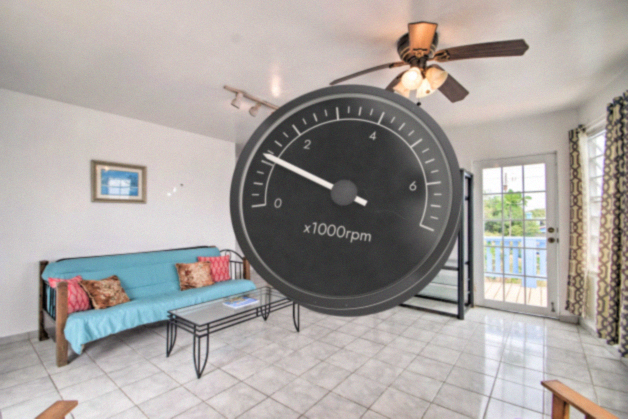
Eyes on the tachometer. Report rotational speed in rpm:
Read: 1125 rpm
